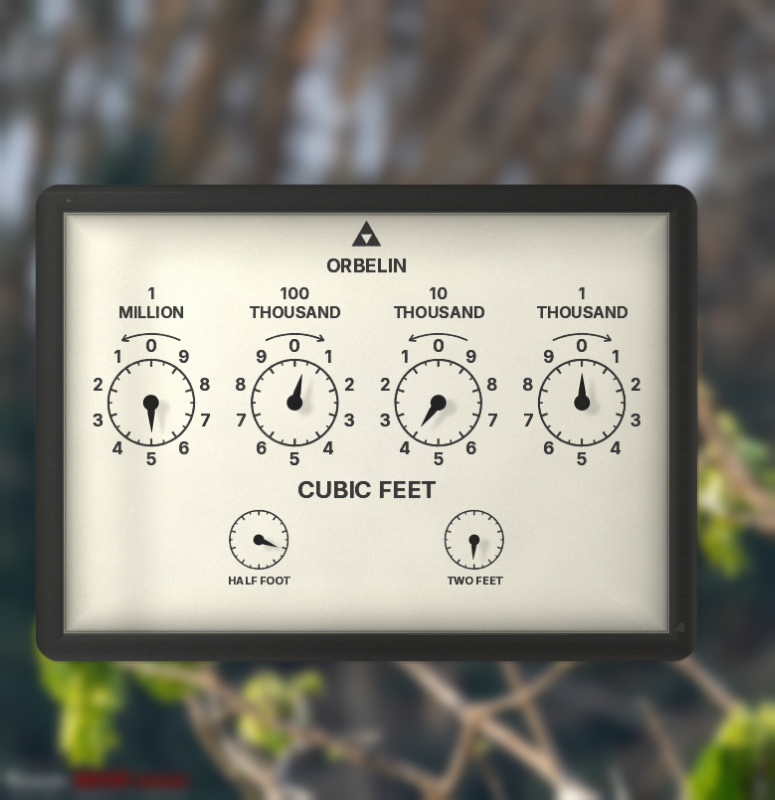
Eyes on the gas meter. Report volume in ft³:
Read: 504000 ft³
